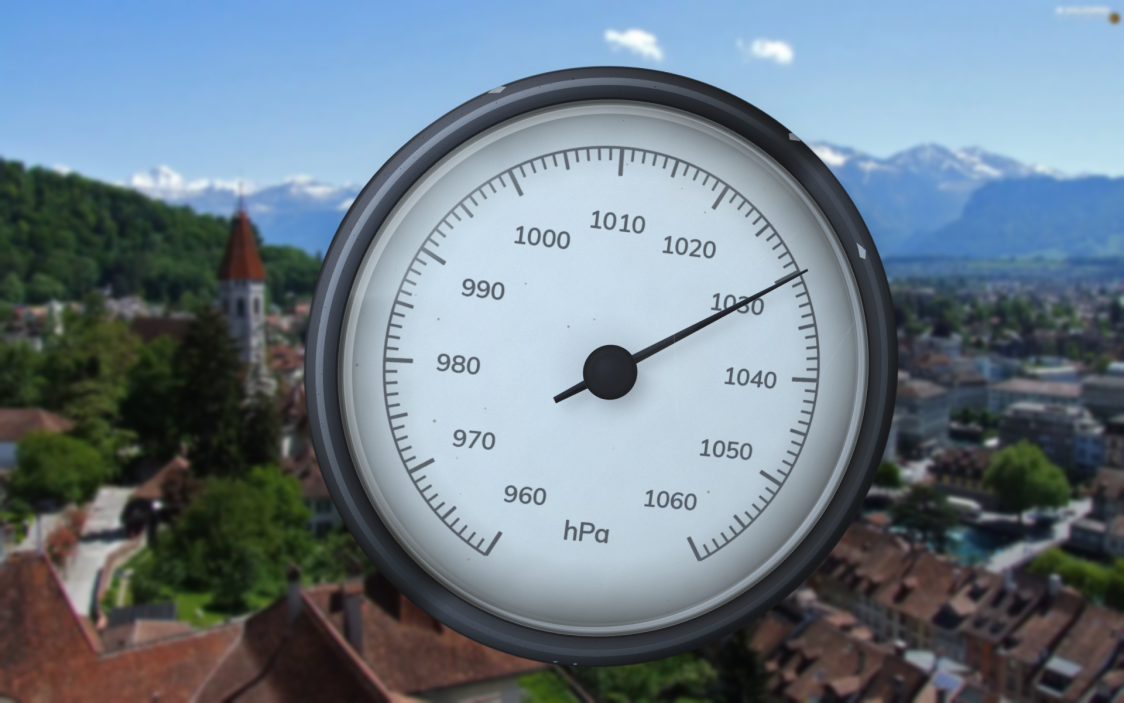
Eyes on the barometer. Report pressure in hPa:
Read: 1030 hPa
